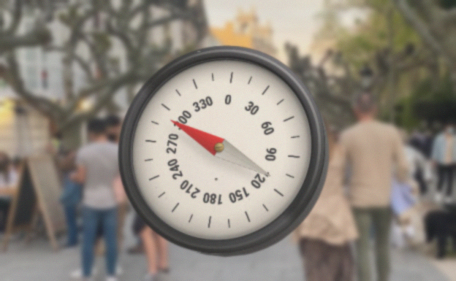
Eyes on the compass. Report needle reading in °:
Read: 292.5 °
